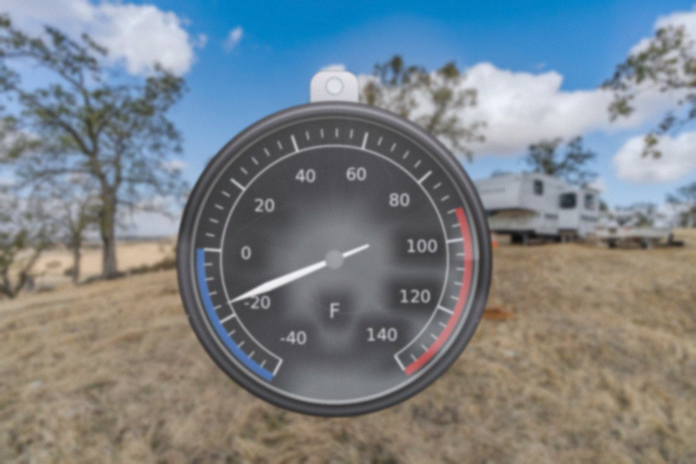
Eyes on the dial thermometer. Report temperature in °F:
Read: -16 °F
